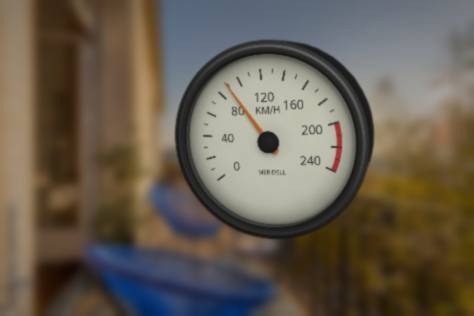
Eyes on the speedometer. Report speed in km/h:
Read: 90 km/h
